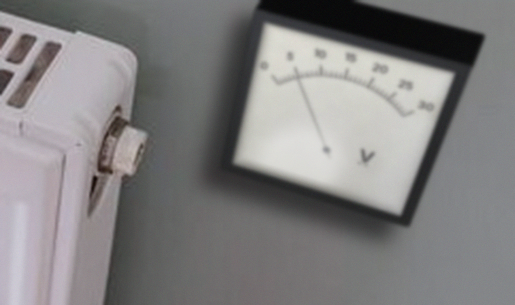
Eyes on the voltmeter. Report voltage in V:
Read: 5 V
